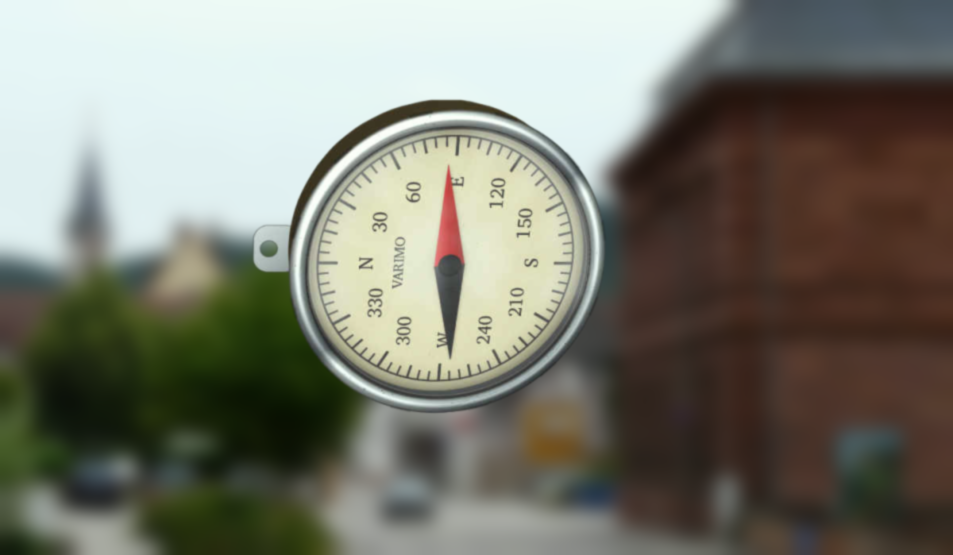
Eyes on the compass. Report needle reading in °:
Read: 85 °
